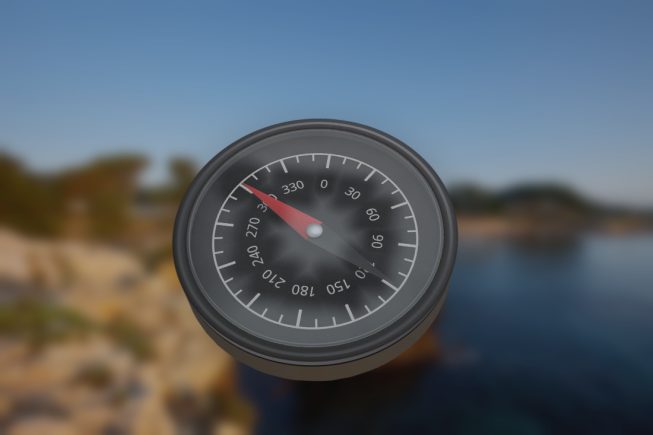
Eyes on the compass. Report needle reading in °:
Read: 300 °
